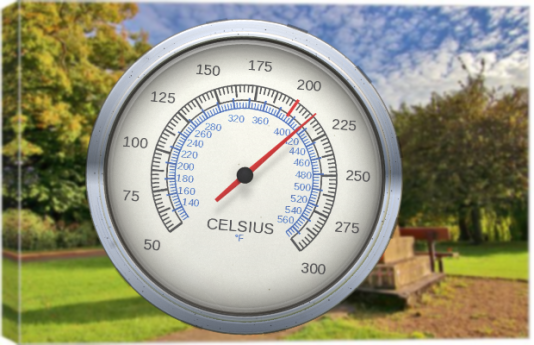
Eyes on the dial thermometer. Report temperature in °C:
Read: 212.5 °C
